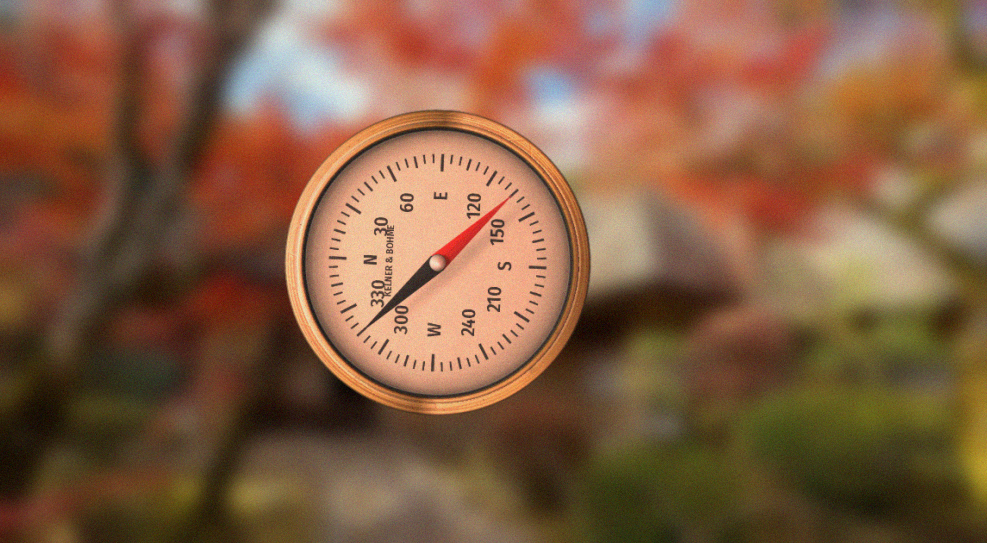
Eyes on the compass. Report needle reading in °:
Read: 135 °
